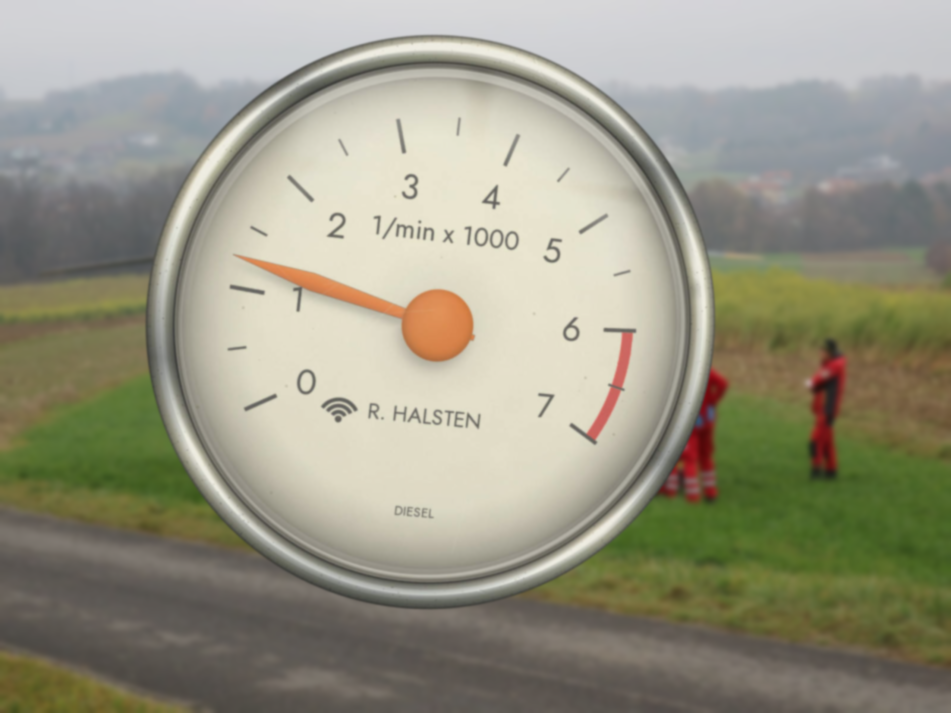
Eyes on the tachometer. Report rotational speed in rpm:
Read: 1250 rpm
